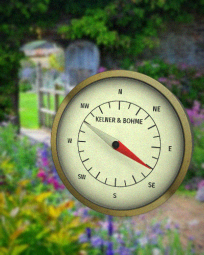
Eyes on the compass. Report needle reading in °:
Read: 120 °
